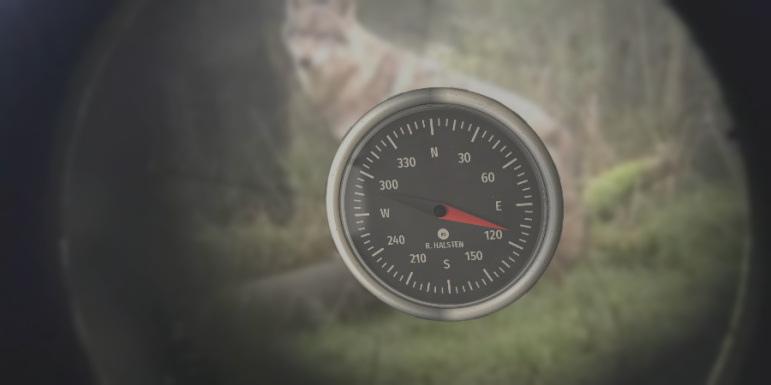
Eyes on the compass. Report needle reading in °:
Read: 110 °
